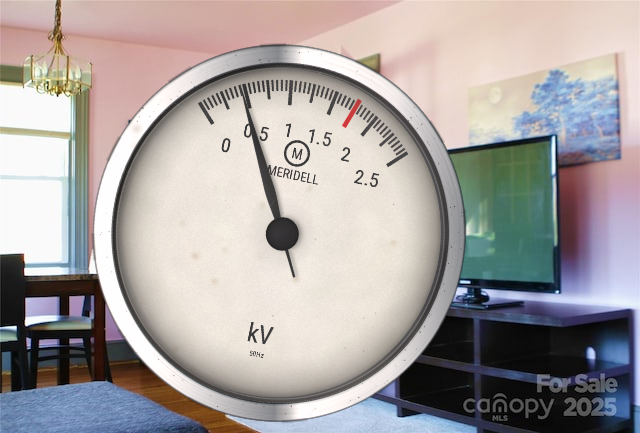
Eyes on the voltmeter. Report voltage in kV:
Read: 0.45 kV
